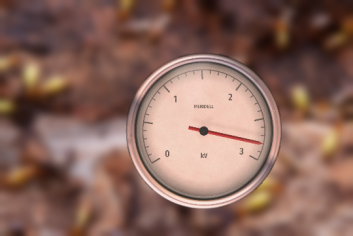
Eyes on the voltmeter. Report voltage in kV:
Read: 2.8 kV
